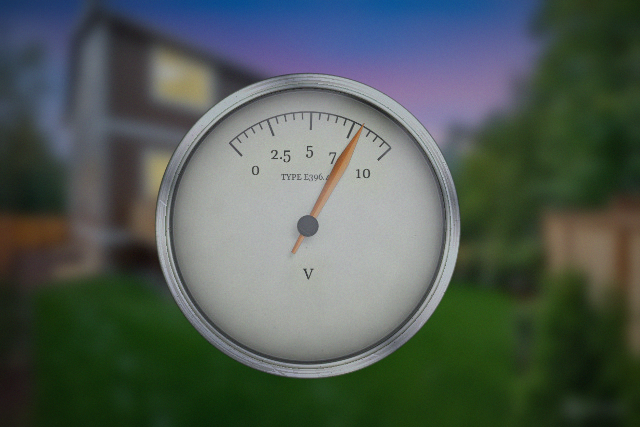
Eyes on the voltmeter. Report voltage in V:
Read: 8 V
